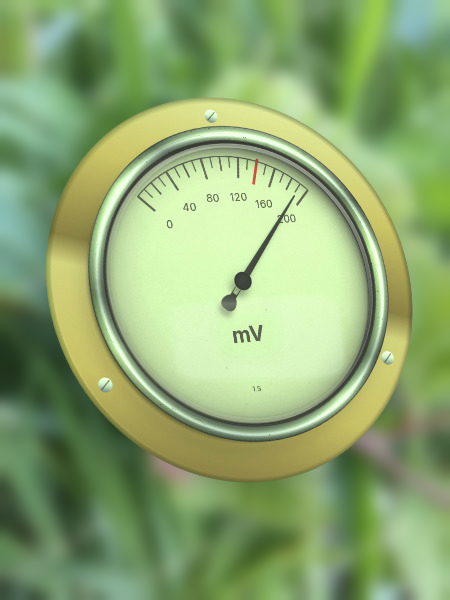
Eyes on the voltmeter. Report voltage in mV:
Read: 190 mV
